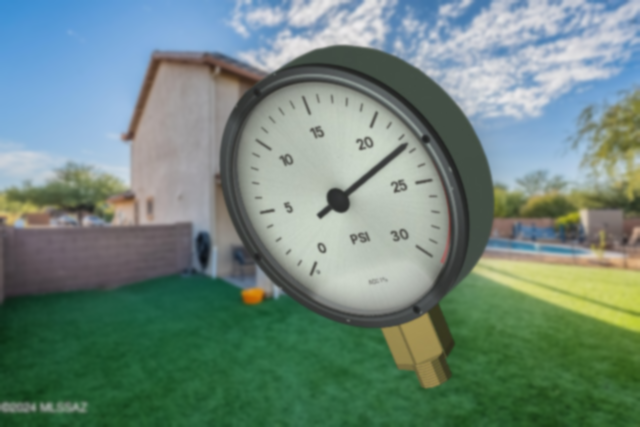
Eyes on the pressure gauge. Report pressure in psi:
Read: 22.5 psi
